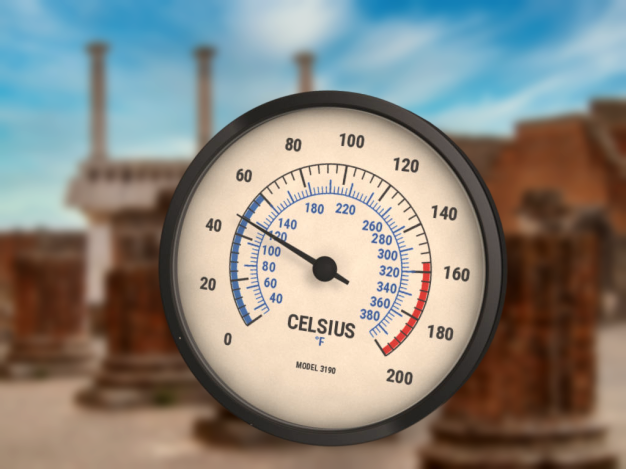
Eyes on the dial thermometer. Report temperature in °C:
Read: 48 °C
